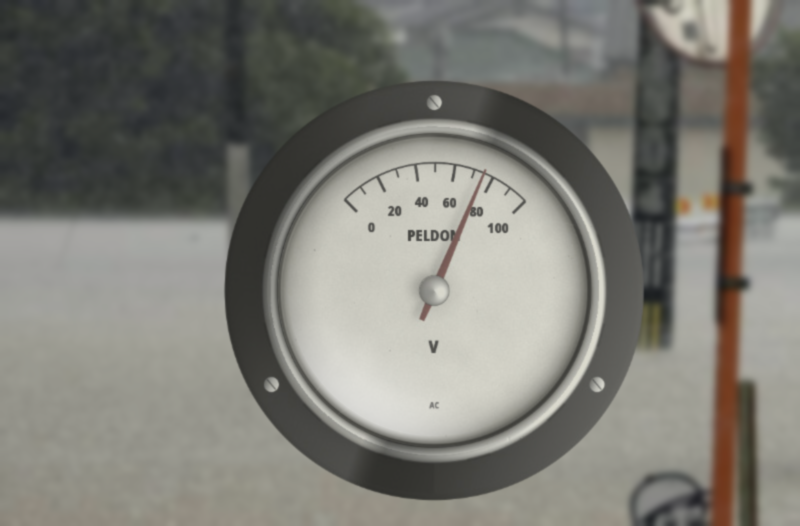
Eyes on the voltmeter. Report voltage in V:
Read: 75 V
